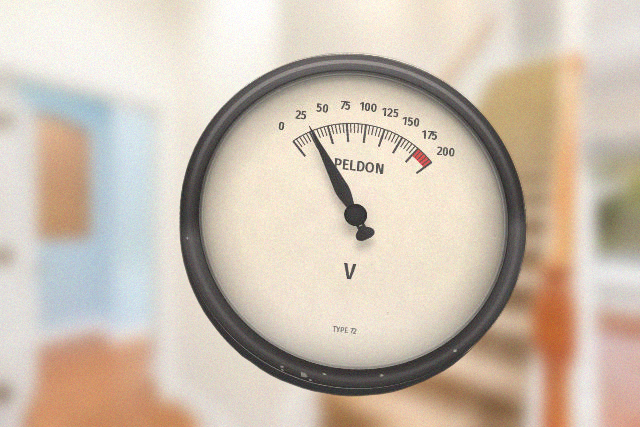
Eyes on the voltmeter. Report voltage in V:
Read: 25 V
